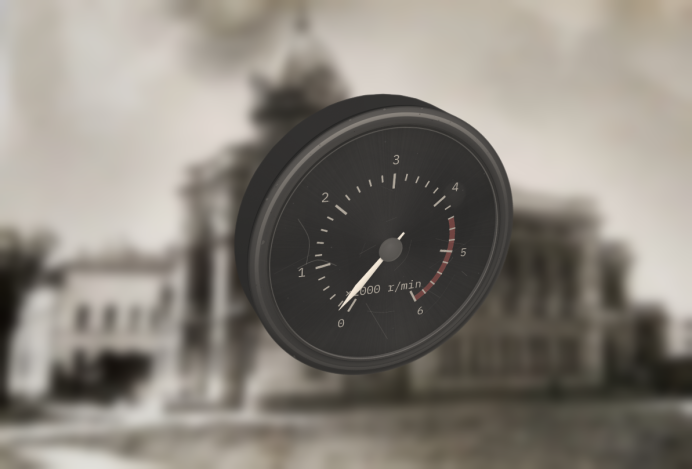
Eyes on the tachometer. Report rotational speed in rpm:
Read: 200 rpm
